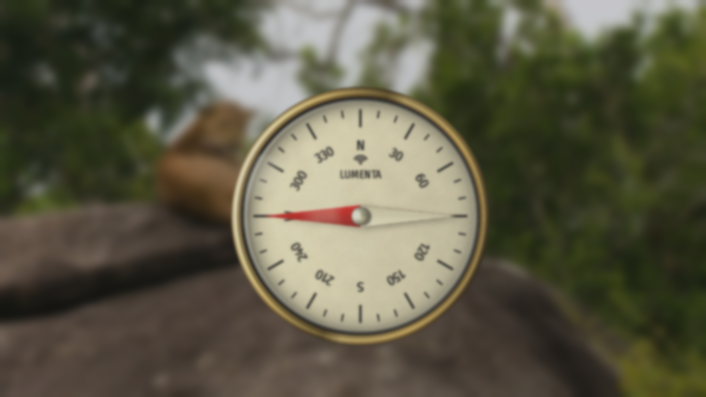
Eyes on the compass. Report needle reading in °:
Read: 270 °
